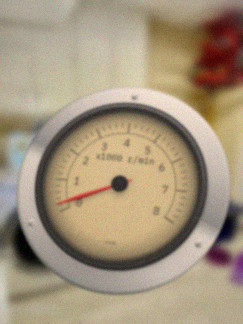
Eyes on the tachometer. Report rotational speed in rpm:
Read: 200 rpm
